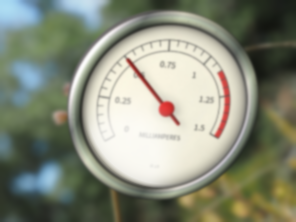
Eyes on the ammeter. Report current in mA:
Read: 0.5 mA
